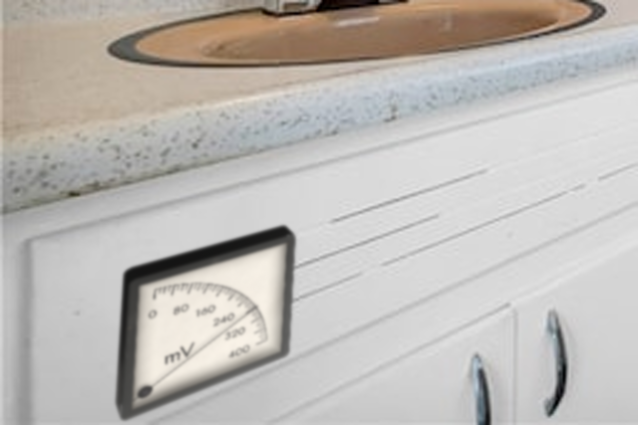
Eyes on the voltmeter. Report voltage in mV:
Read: 280 mV
